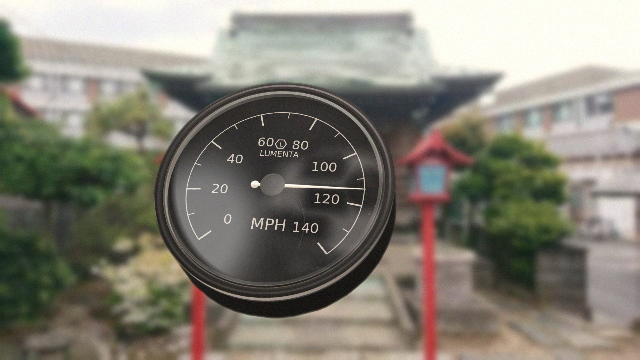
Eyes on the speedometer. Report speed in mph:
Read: 115 mph
